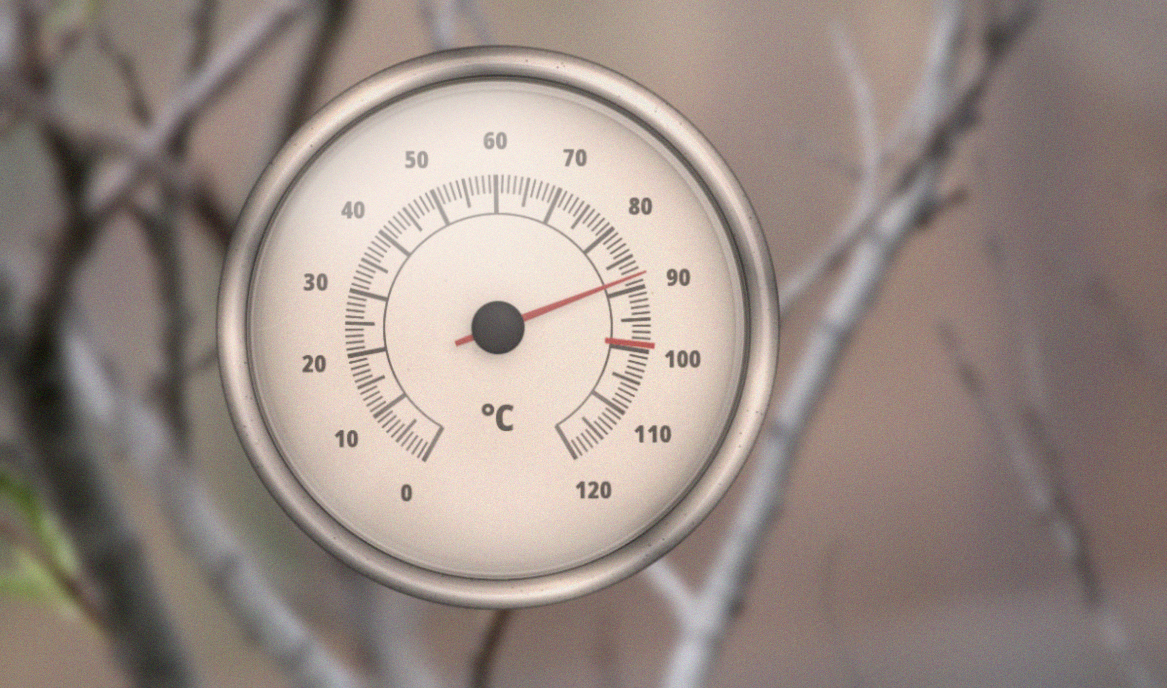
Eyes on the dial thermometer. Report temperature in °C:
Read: 88 °C
